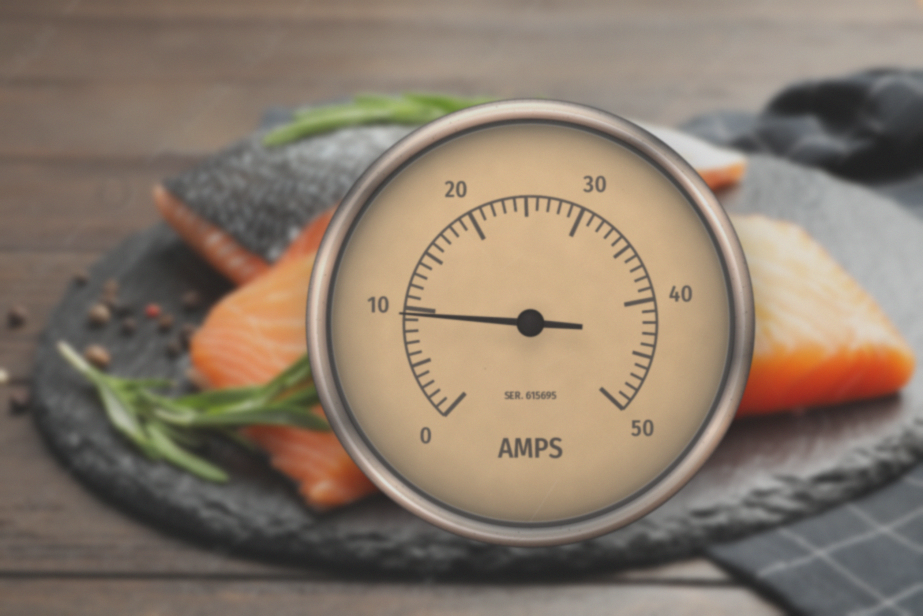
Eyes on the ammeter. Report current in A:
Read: 9.5 A
